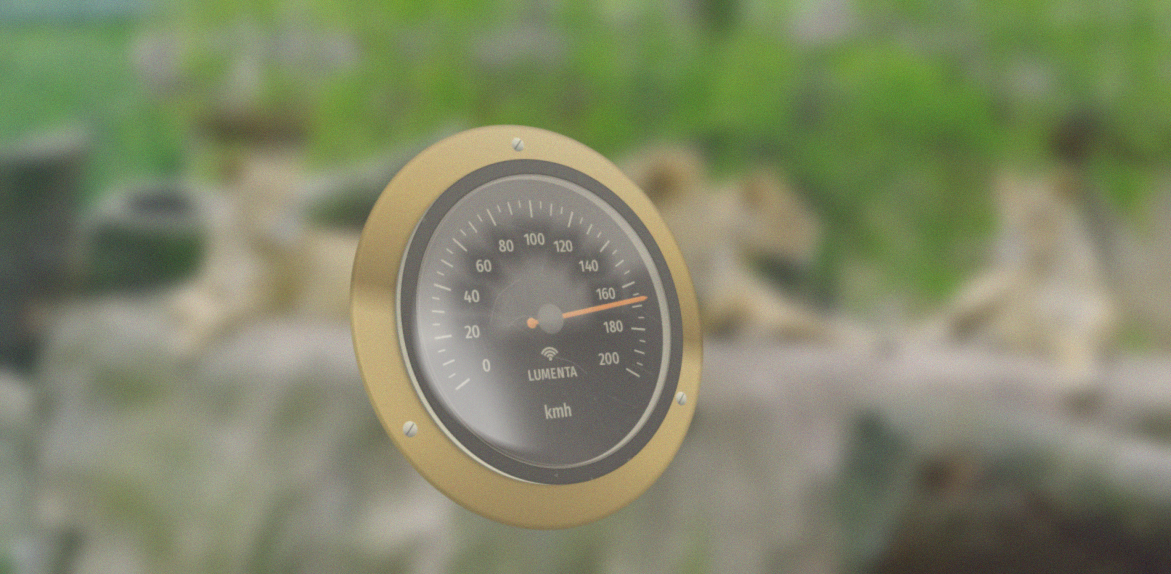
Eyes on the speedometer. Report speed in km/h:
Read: 167.5 km/h
